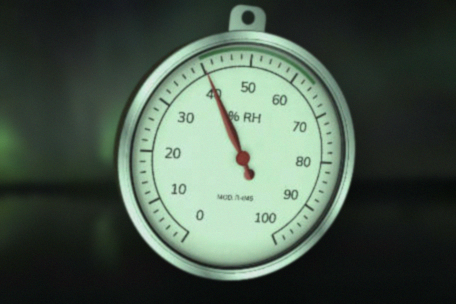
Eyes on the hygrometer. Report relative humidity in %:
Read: 40 %
